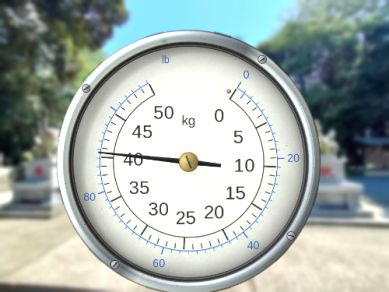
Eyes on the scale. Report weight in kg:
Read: 40.5 kg
